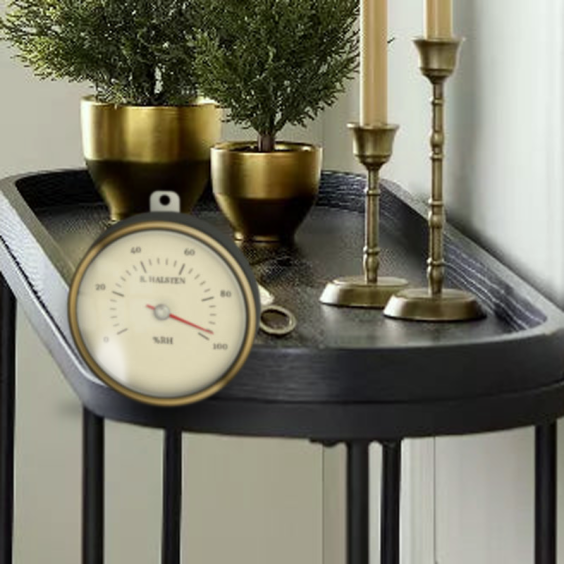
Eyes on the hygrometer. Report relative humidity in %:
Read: 96 %
